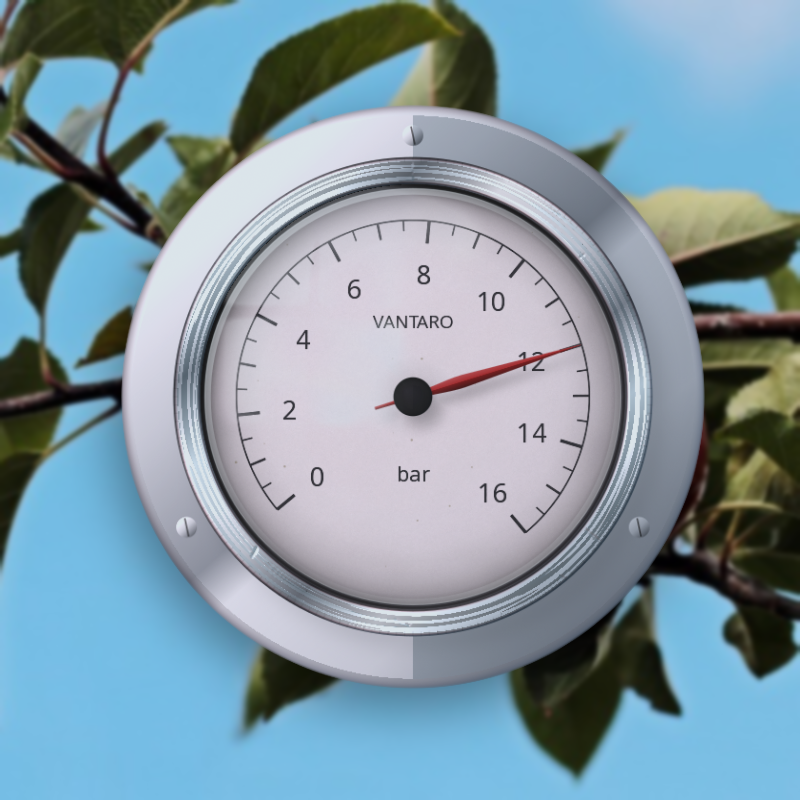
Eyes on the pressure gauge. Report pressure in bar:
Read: 12 bar
